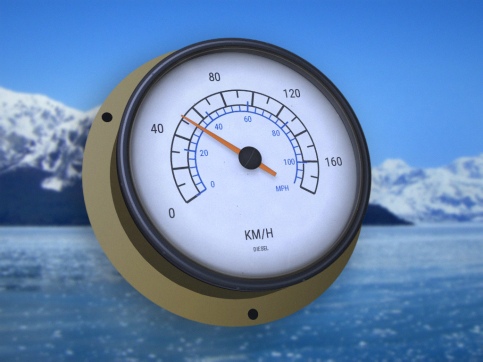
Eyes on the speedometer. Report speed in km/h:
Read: 50 km/h
